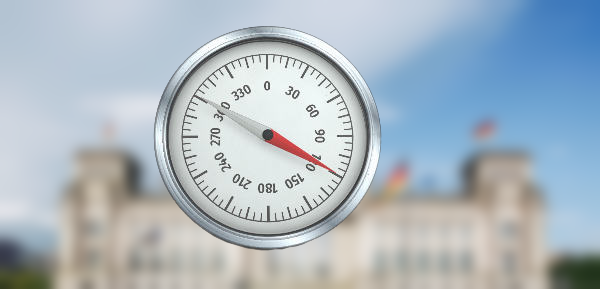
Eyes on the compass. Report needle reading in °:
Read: 120 °
